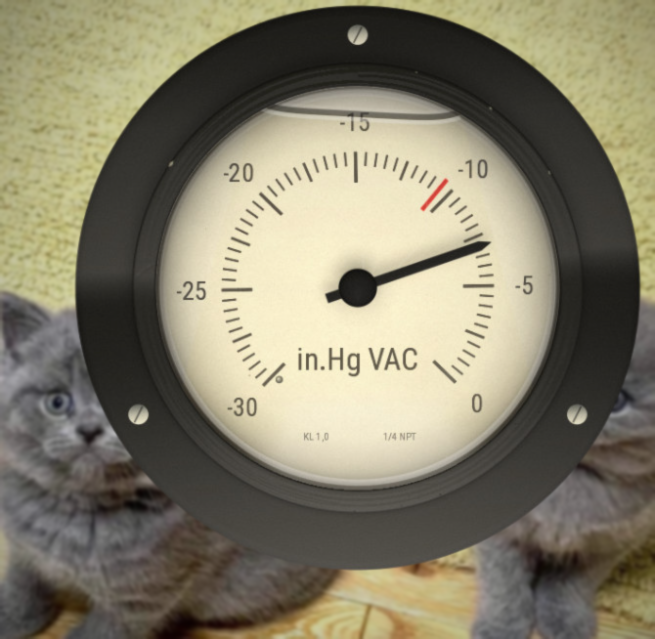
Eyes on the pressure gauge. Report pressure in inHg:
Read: -7 inHg
